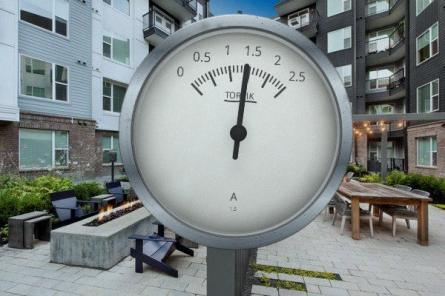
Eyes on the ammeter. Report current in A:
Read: 1.4 A
